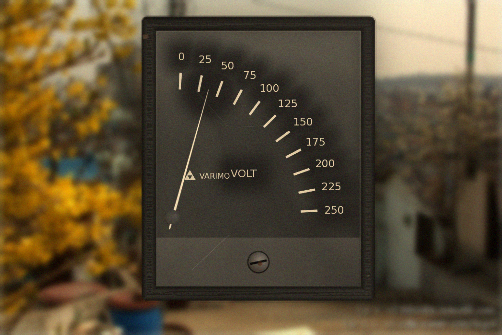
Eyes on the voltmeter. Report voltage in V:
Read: 37.5 V
